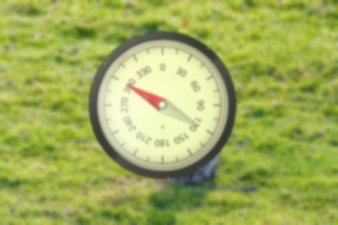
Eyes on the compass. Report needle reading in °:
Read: 300 °
